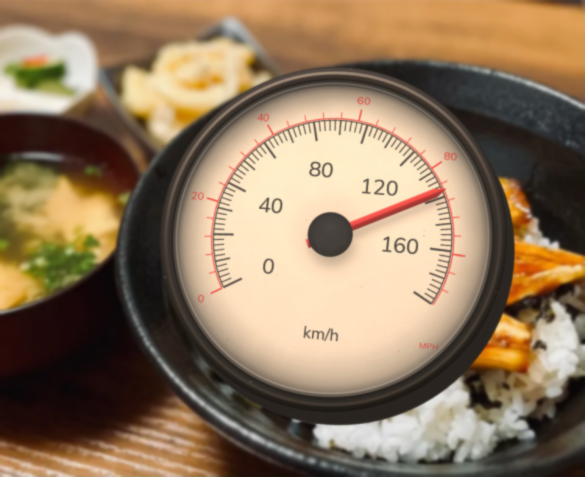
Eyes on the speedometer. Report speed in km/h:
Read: 138 km/h
